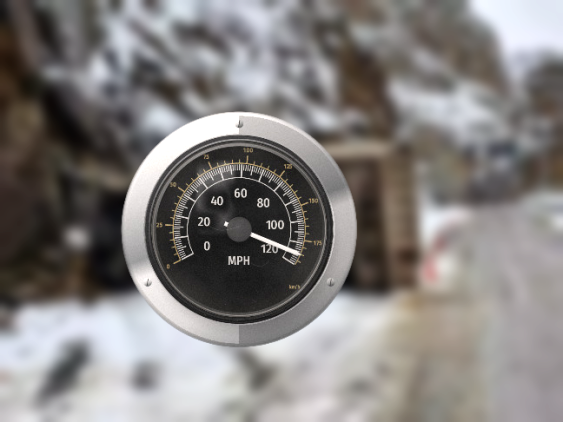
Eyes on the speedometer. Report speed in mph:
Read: 115 mph
